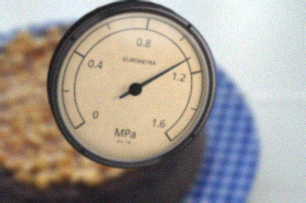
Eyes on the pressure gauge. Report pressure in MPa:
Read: 1.1 MPa
